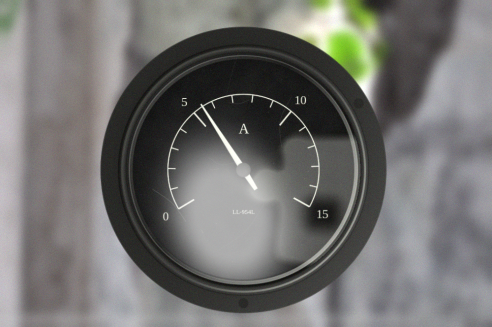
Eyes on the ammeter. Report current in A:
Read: 5.5 A
